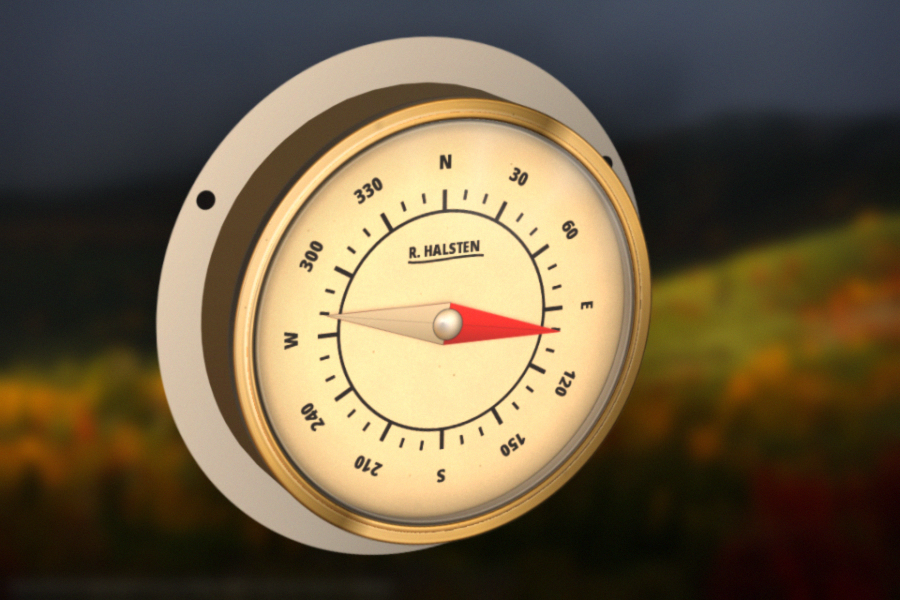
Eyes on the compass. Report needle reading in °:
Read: 100 °
